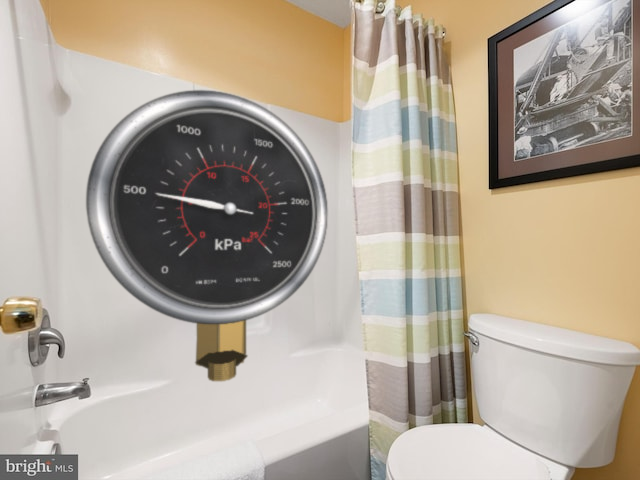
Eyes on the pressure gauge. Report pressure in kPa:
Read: 500 kPa
